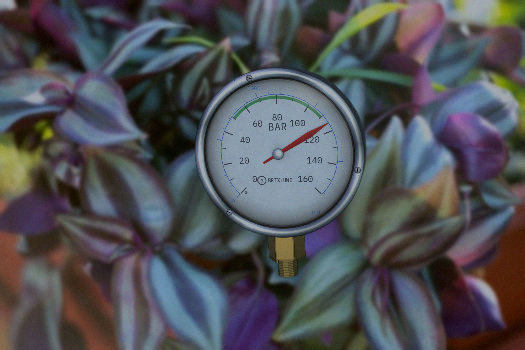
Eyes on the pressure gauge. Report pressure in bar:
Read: 115 bar
